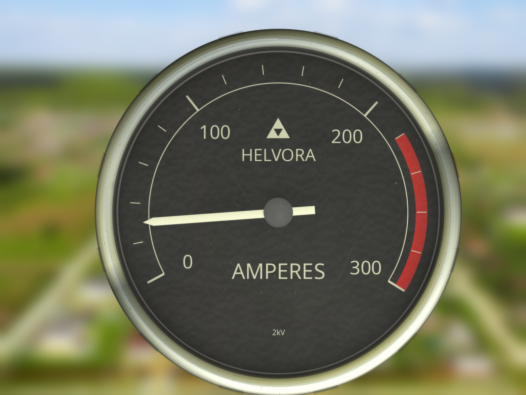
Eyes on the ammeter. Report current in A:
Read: 30 A
